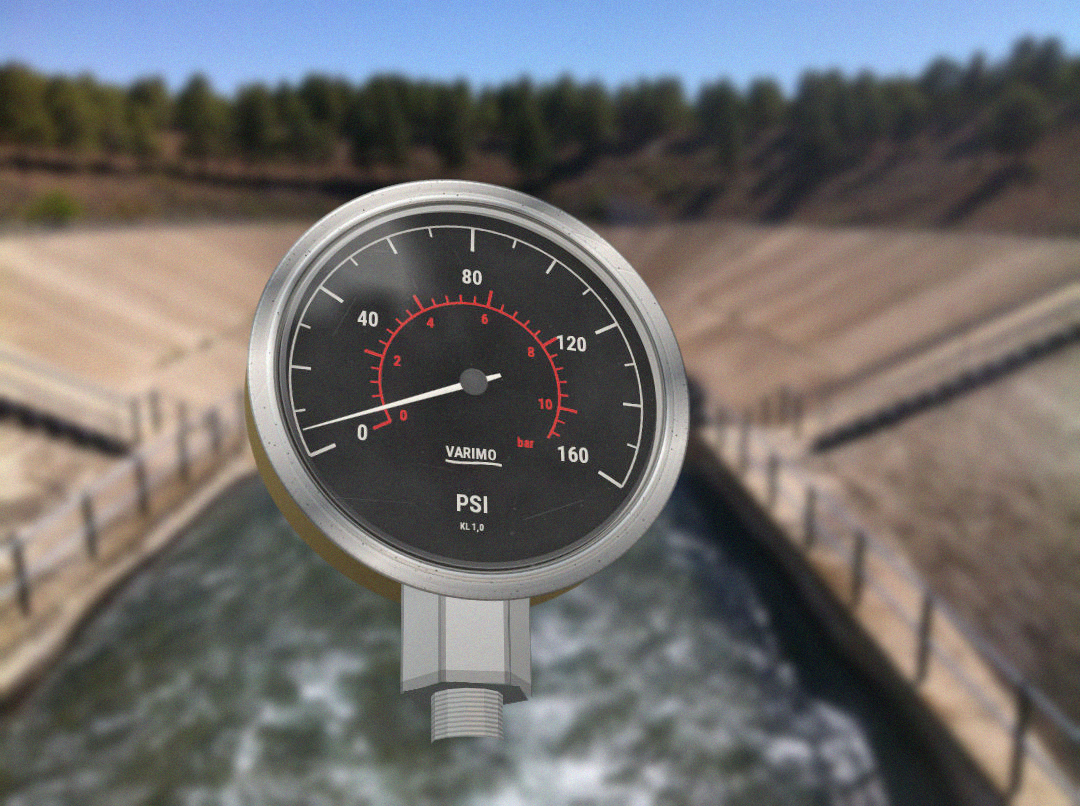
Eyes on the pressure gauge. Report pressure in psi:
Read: 5 psi
